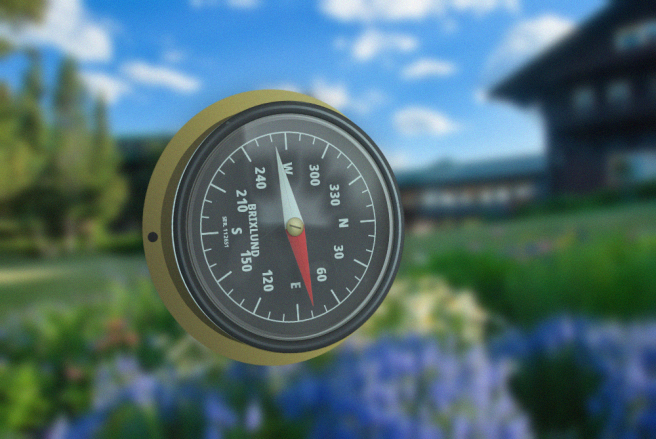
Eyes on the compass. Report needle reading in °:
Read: 80 °
